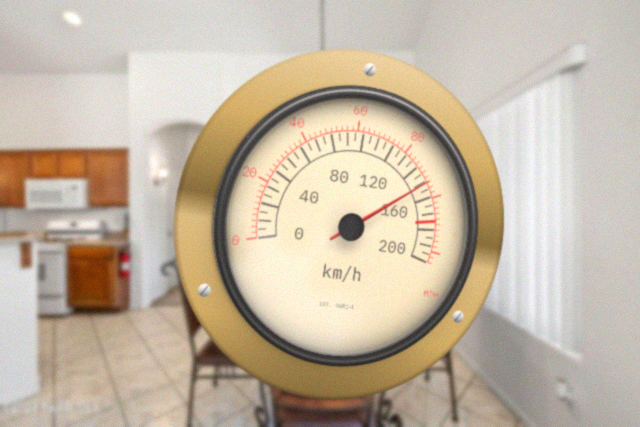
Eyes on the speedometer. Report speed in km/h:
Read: 150 km/h
